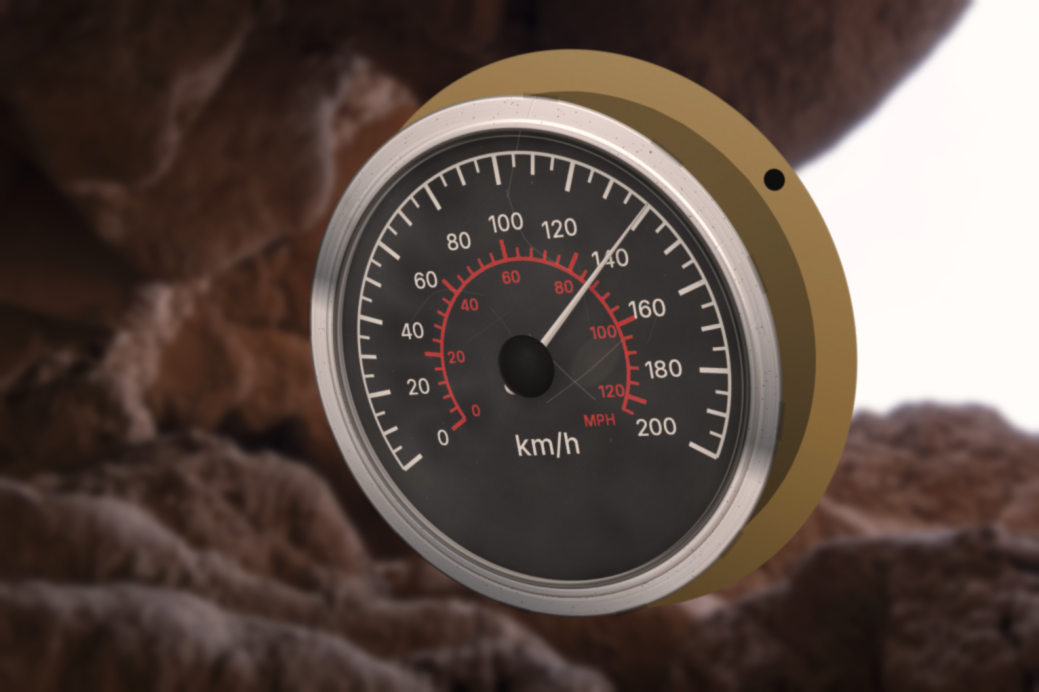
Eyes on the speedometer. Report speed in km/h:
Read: 140 km/h
